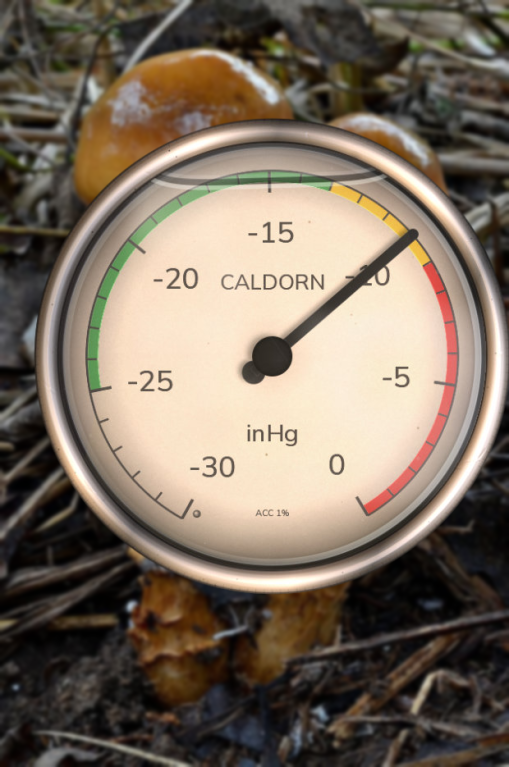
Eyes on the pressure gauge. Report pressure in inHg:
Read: -10 inHg
